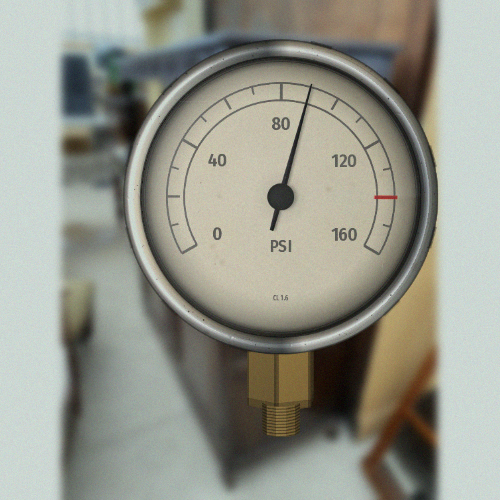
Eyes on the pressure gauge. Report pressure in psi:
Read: 90 psi
